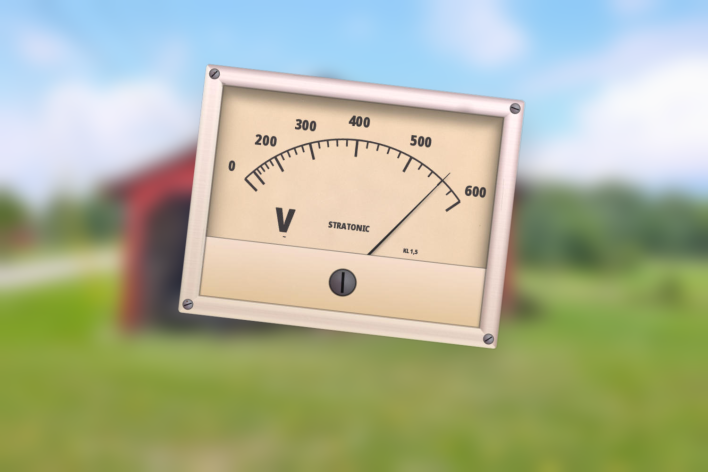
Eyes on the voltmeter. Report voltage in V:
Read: 560 V
